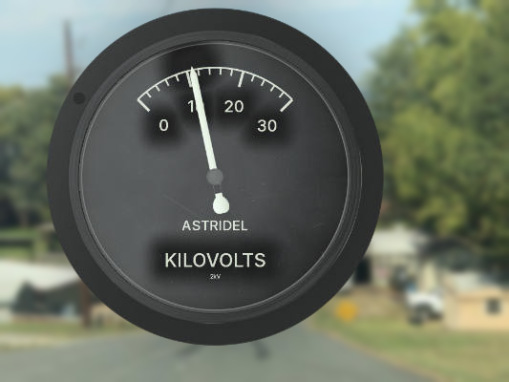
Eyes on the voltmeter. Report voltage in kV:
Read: 11 kV
